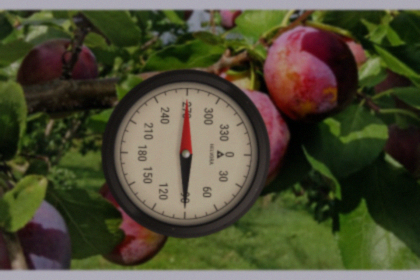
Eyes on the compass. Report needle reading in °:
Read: 270 °
